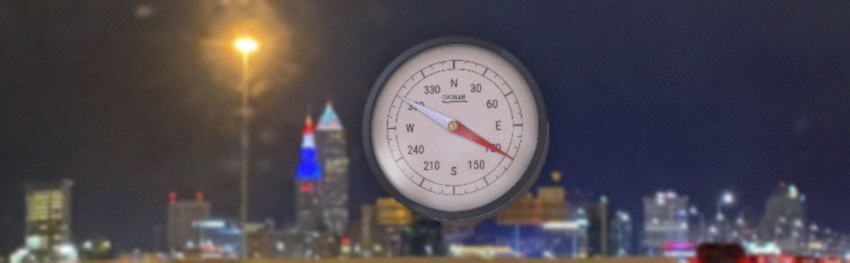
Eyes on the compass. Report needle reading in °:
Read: 120 °
